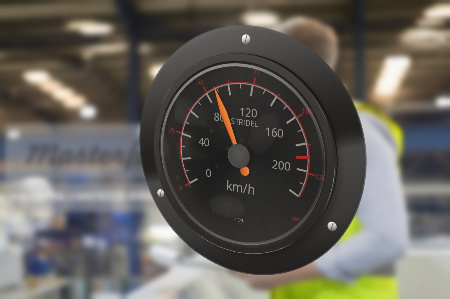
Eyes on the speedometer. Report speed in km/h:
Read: 90 km/h
